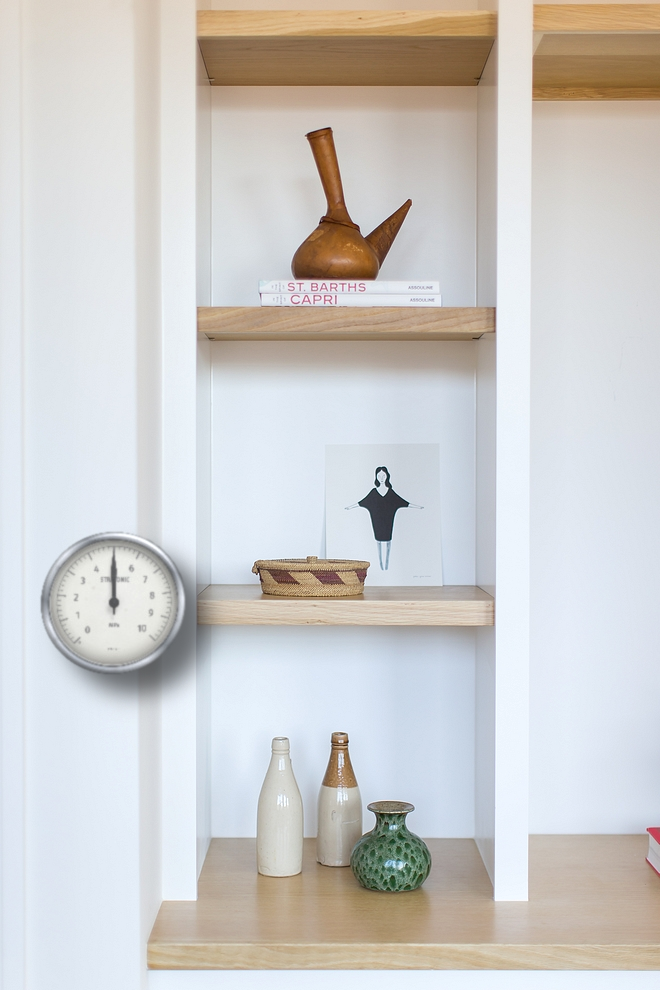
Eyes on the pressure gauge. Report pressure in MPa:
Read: 5 MPa
